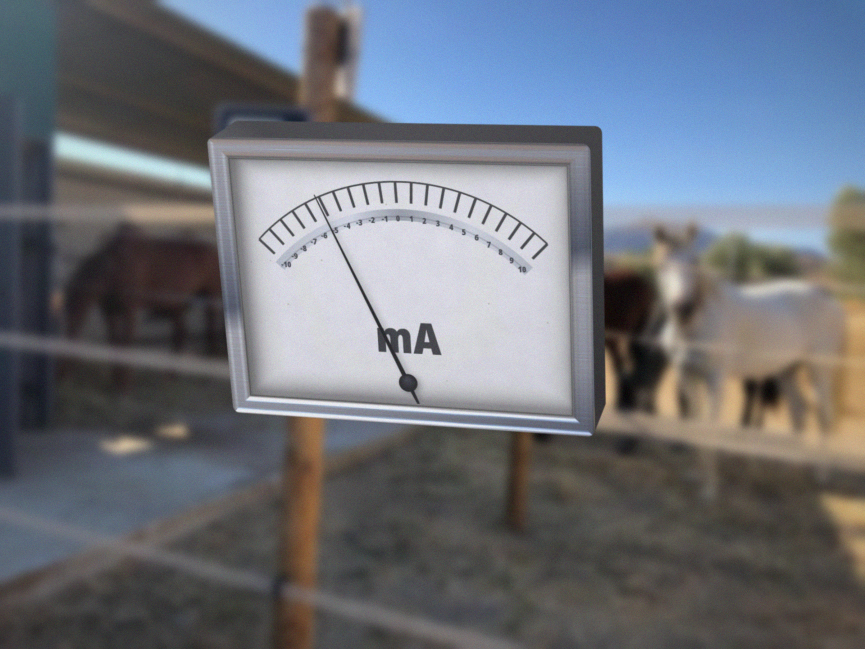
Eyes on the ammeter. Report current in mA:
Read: -5 mA
